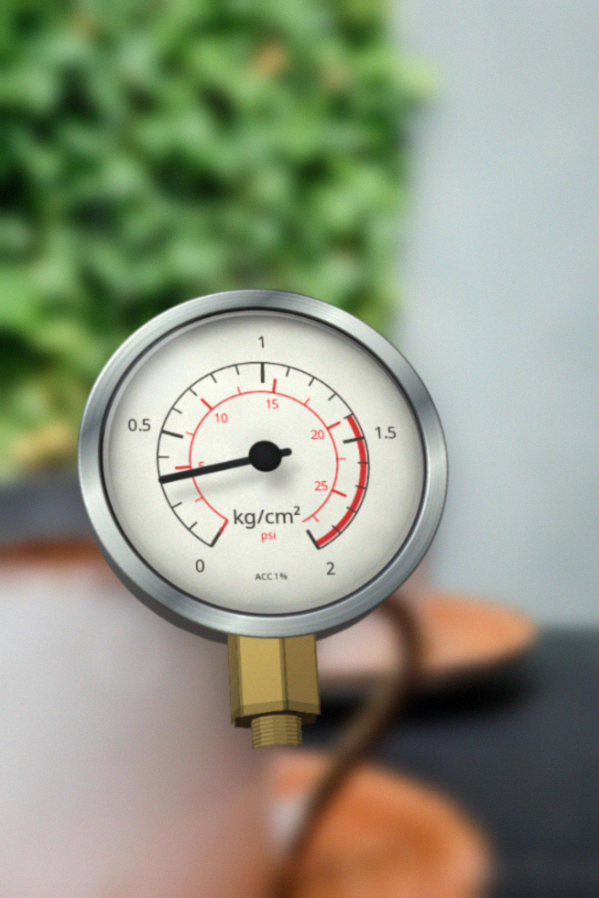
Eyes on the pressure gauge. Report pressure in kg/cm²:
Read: 0.3 kg/cm²
